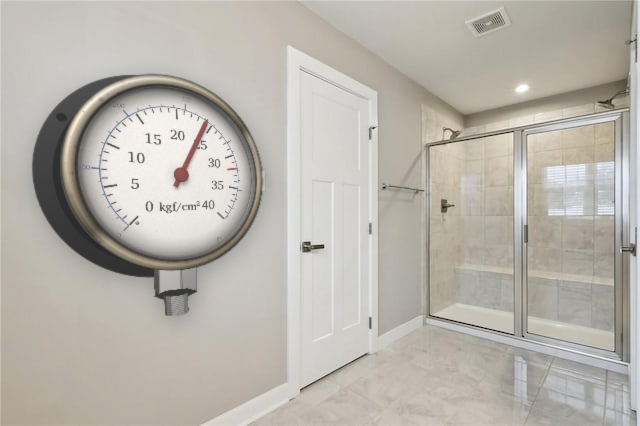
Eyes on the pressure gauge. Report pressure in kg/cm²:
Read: 24 kg/cm²
